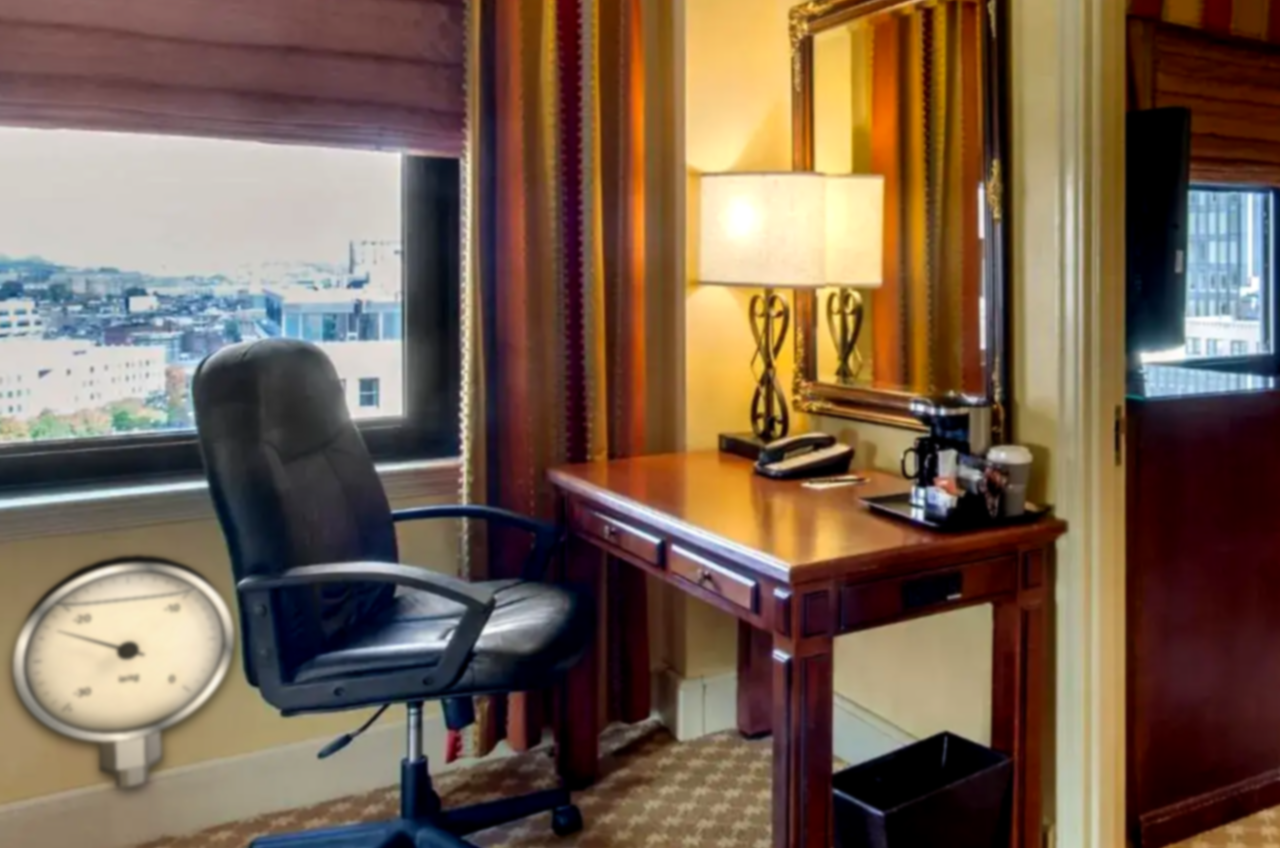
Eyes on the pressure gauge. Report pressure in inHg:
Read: -22 inHg
